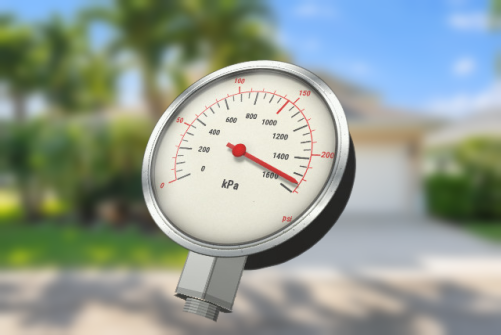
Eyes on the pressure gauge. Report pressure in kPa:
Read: 1550 kPa
